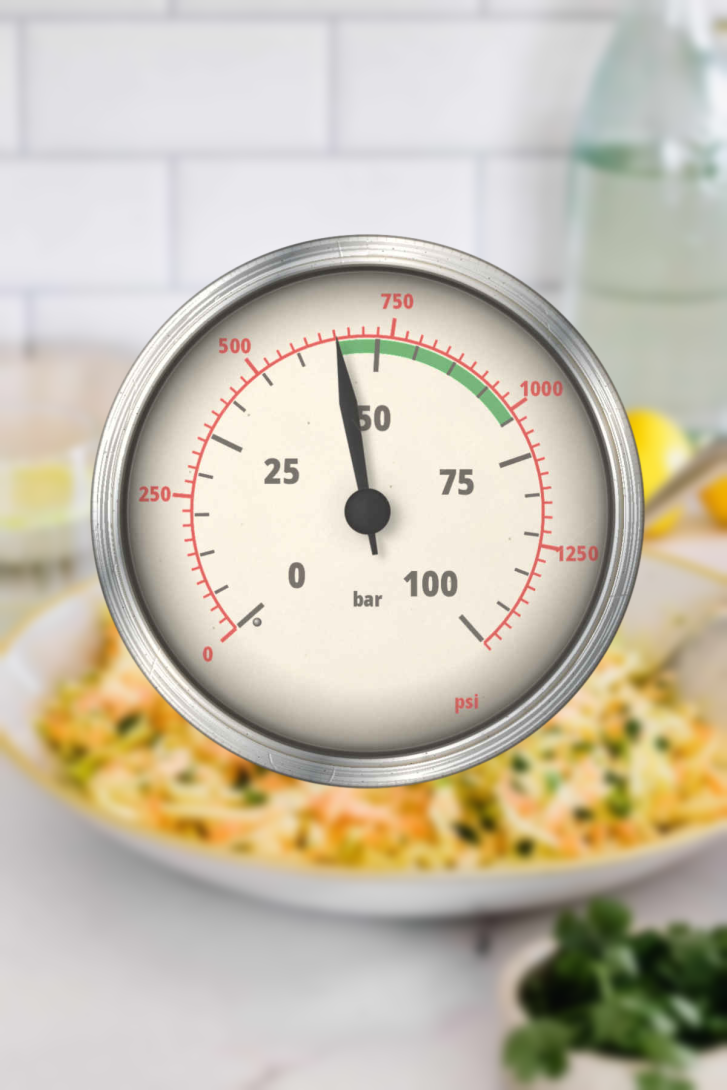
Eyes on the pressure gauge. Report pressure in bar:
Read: 45 bar
